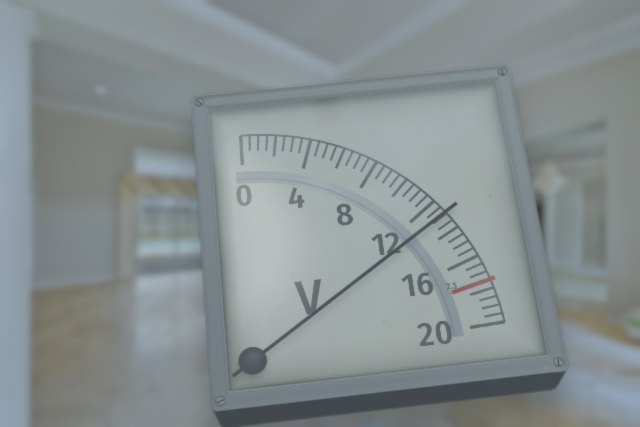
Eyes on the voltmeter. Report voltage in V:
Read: 13 V
